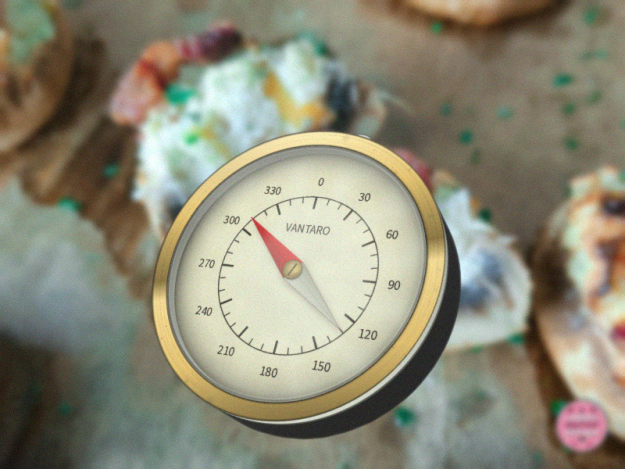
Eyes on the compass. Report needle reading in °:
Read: 310 °
